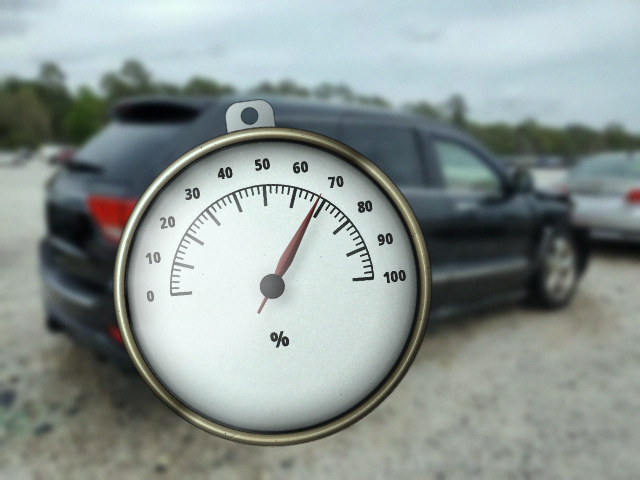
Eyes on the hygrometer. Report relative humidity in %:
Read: 68 %
